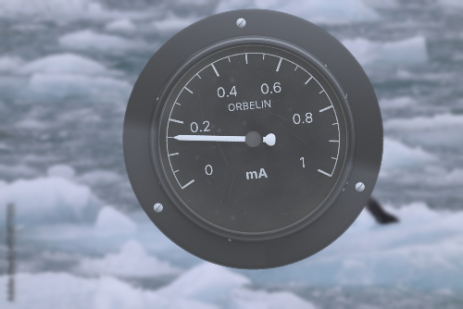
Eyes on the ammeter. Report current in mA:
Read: 0.15 mA
